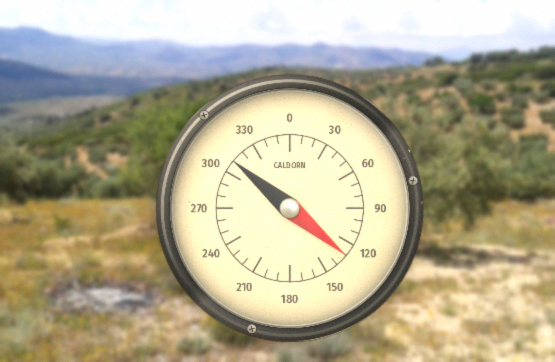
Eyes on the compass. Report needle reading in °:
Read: 130 °
